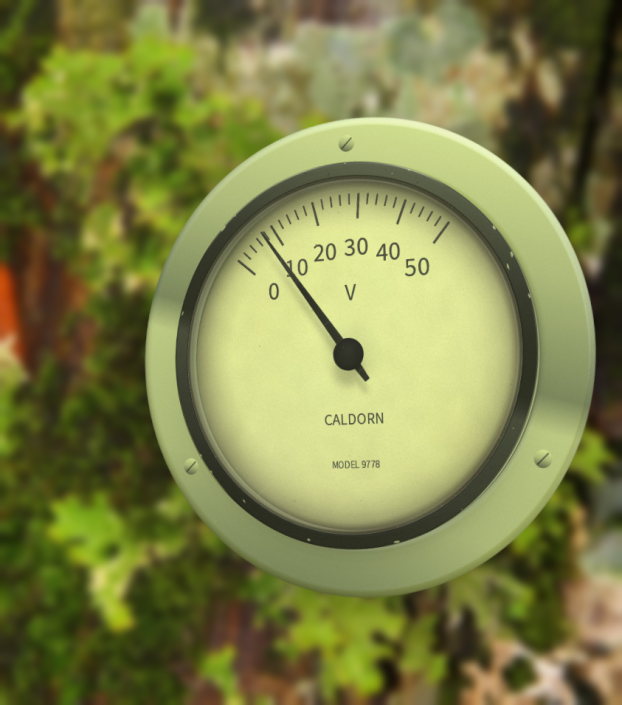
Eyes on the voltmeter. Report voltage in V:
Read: 8 V
